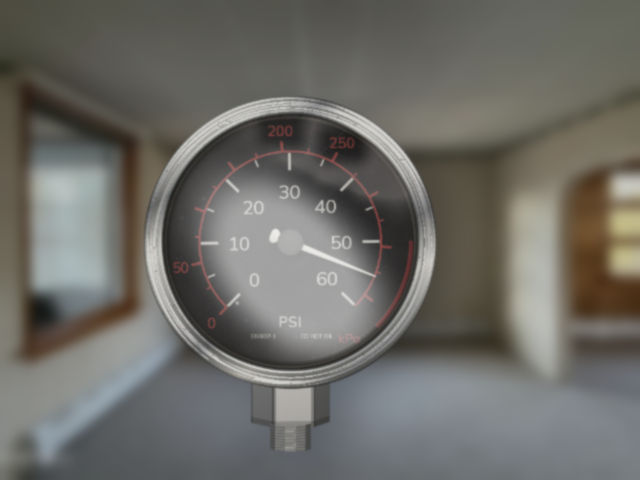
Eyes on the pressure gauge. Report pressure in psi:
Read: 55 psi
